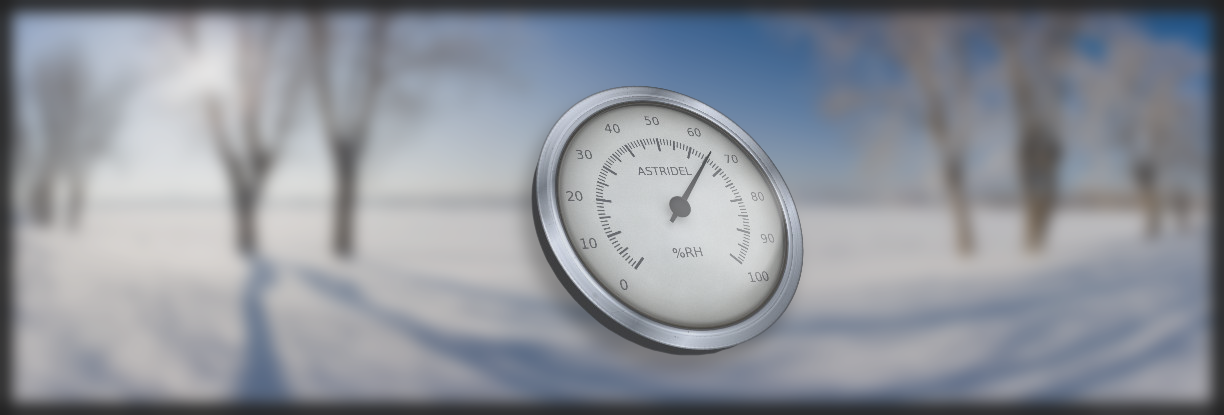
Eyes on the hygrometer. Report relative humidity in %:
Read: 65 %
